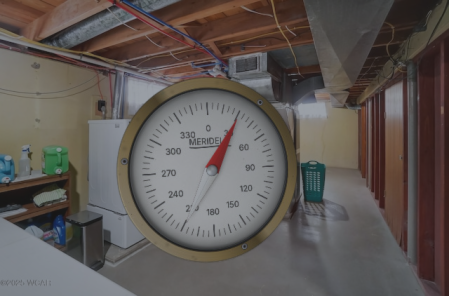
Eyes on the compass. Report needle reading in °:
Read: 30 °
